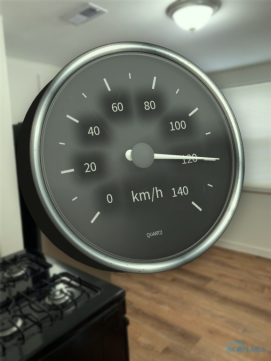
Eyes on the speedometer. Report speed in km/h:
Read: 120 km/h
